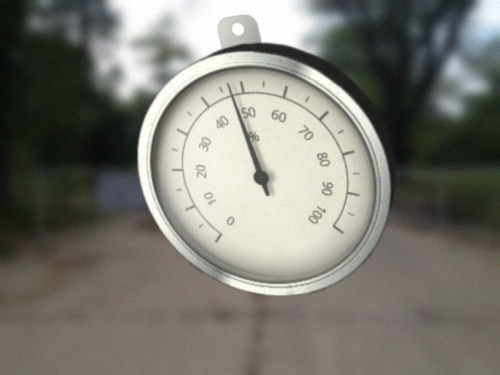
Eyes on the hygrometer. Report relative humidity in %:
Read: 47.5 %
